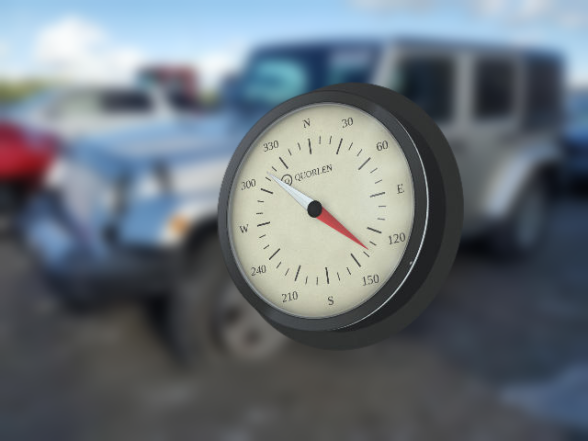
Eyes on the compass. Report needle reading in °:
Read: 135 °
